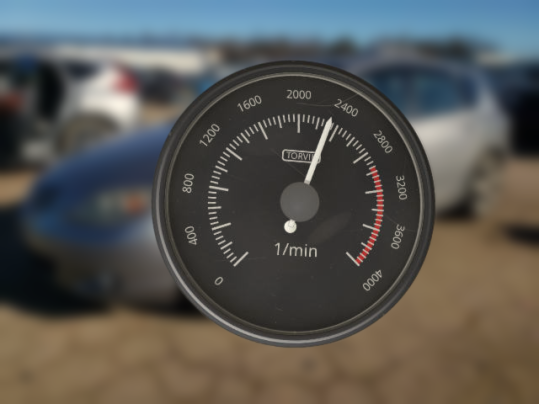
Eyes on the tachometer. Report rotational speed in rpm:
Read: 2300 rpm
